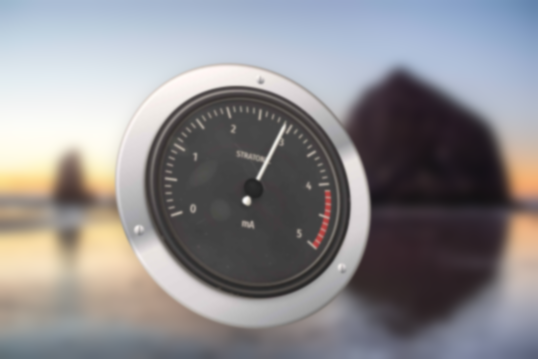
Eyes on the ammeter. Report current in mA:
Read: 2.9 mA
